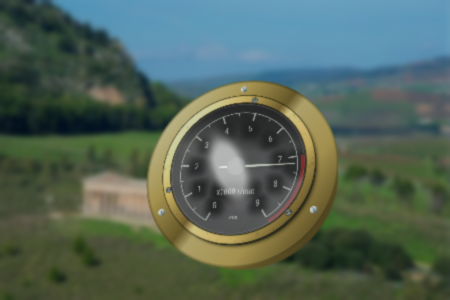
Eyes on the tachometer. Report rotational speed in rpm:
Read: 7250 rpm
